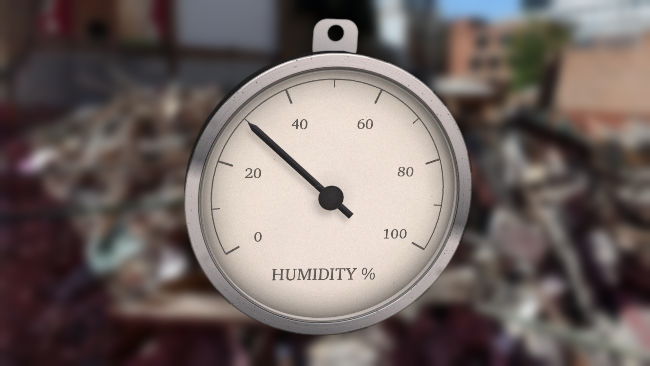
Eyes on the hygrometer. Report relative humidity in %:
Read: 30 %
